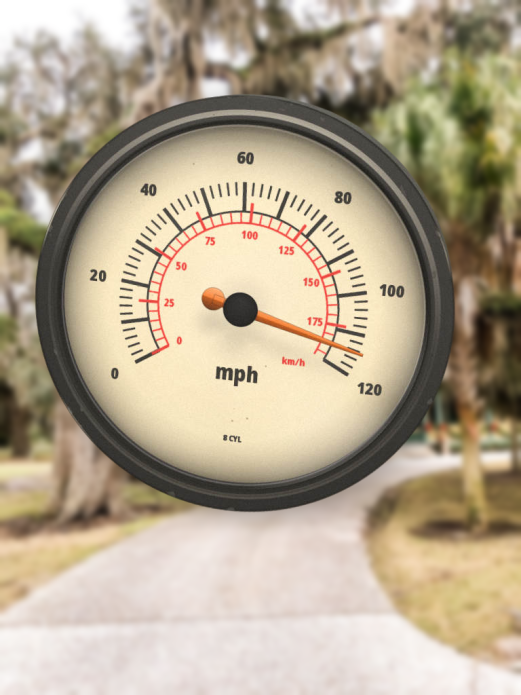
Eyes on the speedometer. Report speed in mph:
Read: 114 mph
